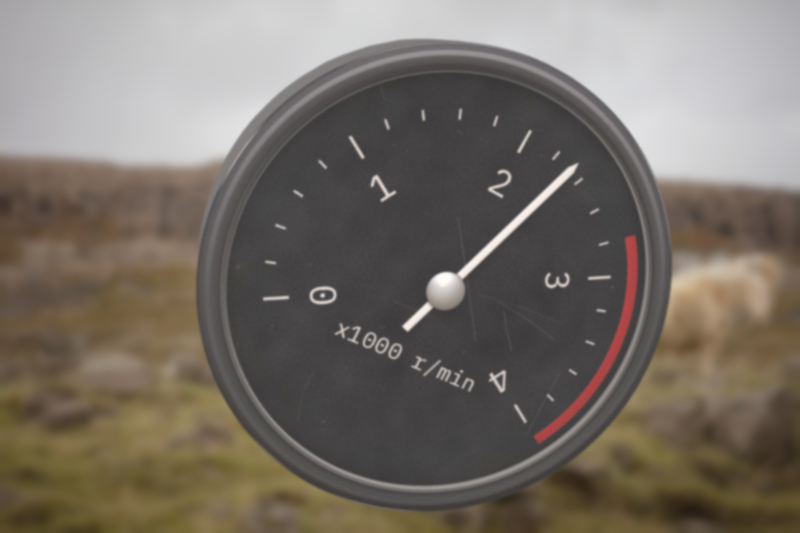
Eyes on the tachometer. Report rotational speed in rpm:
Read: 2300 rpm
